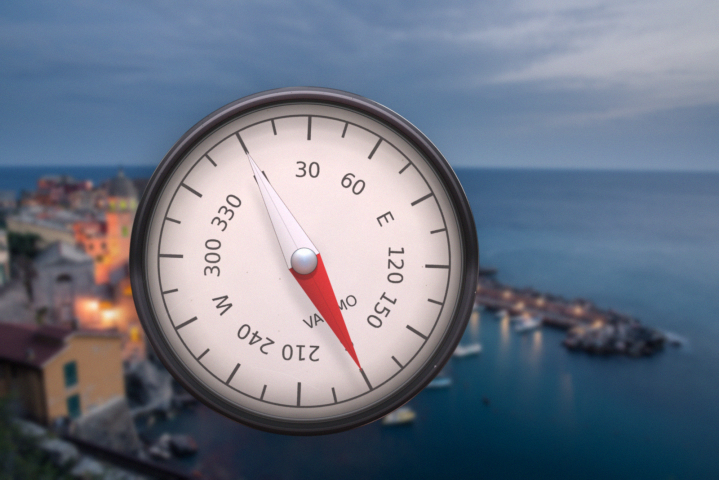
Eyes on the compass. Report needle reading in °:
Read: 180 °
